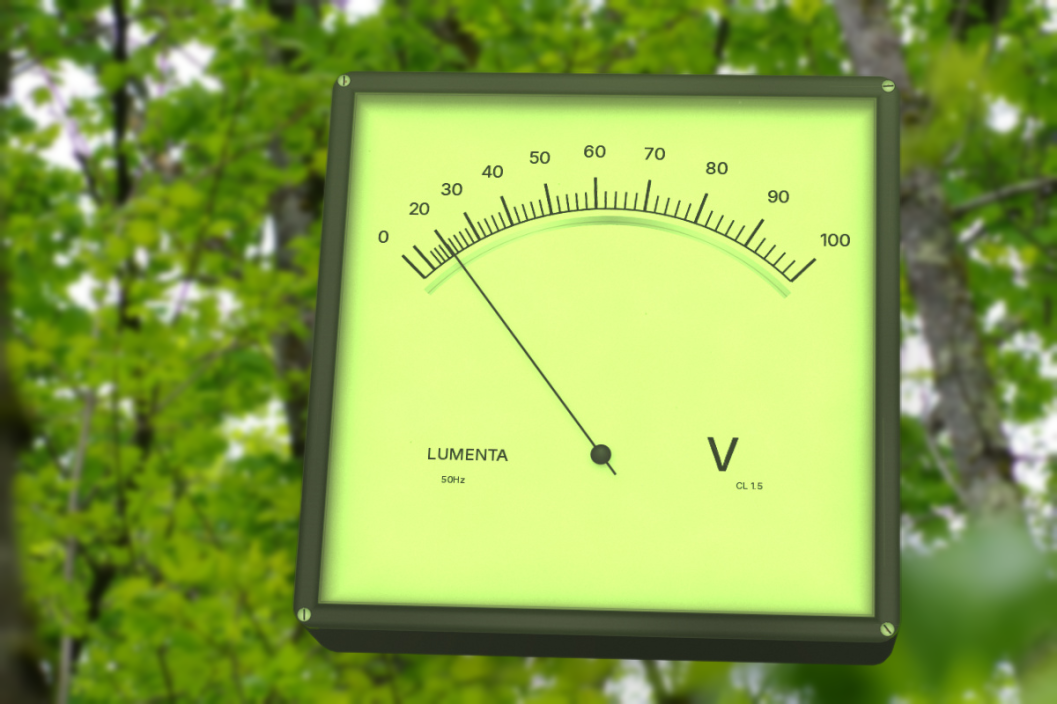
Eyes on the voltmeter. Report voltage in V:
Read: 20 V
